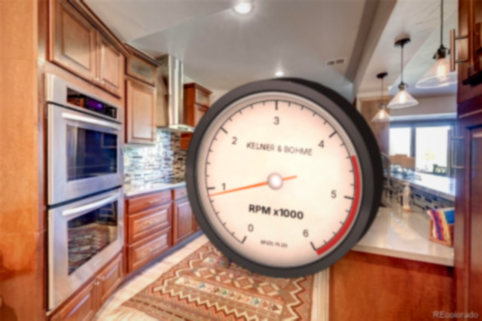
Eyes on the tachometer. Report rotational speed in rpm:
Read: 900 rpm
